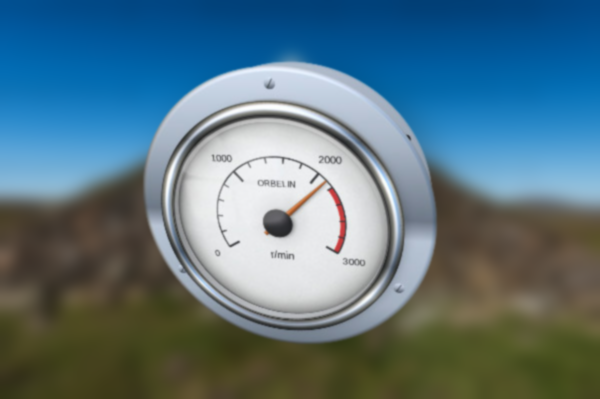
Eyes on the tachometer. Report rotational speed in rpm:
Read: 2100 rpm
